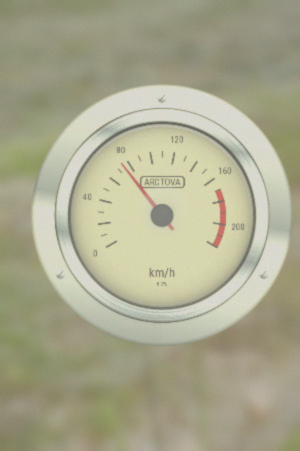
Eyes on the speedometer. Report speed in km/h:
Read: 75 km/h
